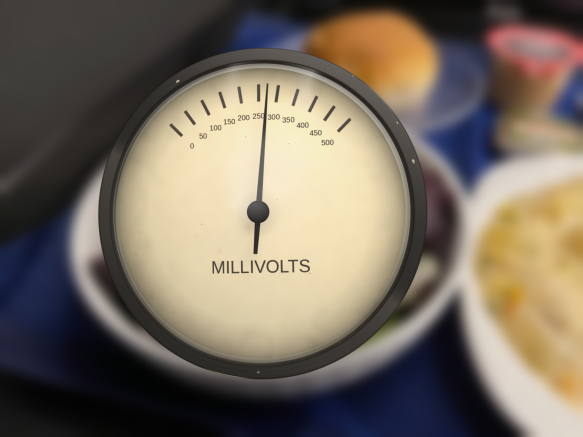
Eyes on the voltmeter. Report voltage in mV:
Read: 275 mV
